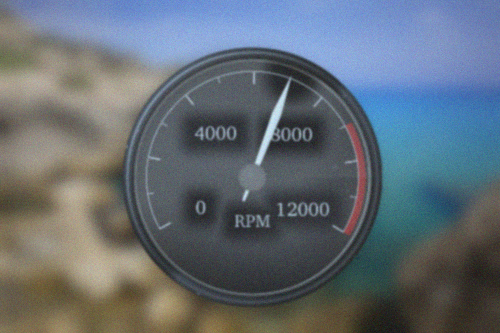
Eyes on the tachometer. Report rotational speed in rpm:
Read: 7000 rpm
